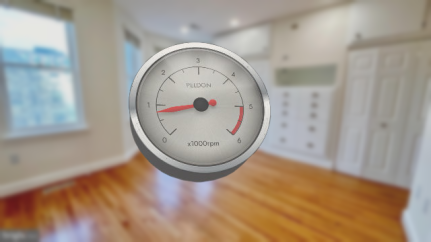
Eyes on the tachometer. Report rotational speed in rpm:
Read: 750 rpm
